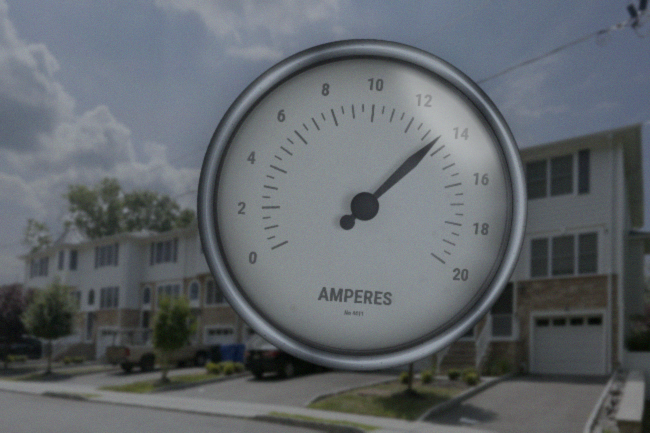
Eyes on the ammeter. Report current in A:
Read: 13.5 A
